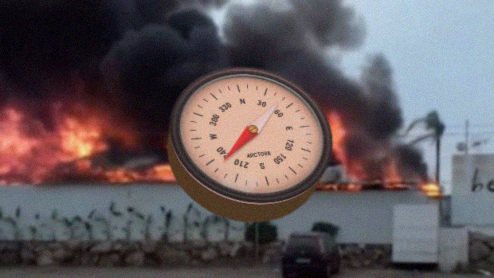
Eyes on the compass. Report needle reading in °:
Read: 230 °
